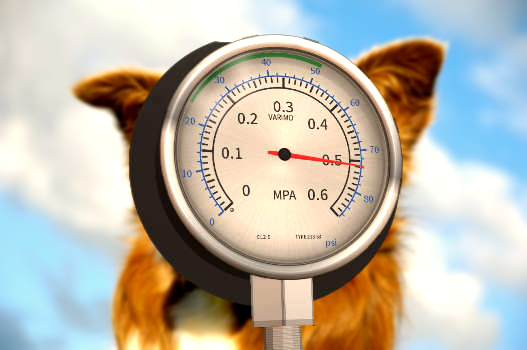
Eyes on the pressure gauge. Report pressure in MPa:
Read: 0.51 MPa
